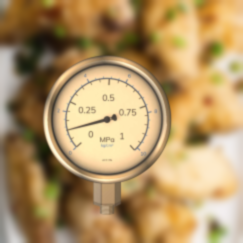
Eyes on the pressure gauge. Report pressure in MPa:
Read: 0.1 MPa
